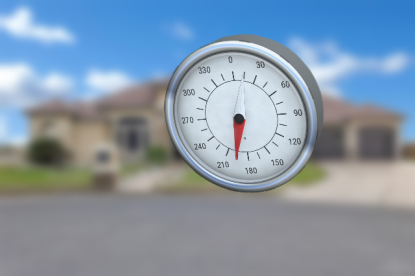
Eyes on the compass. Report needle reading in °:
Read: 195 °
